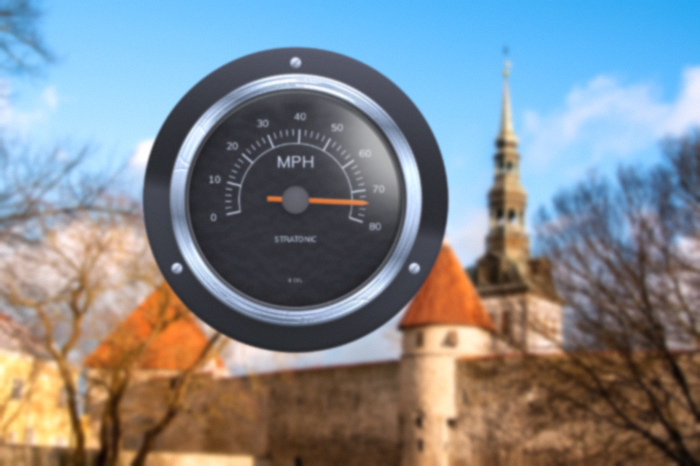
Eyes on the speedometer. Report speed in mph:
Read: 74 mph
